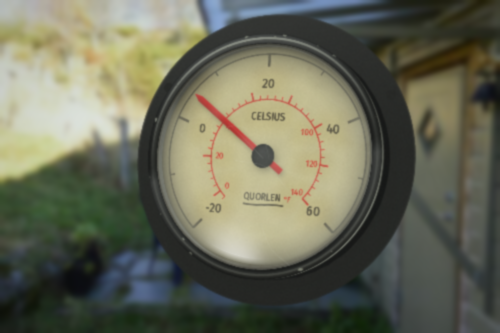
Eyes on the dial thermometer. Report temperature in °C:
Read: 5 °C
